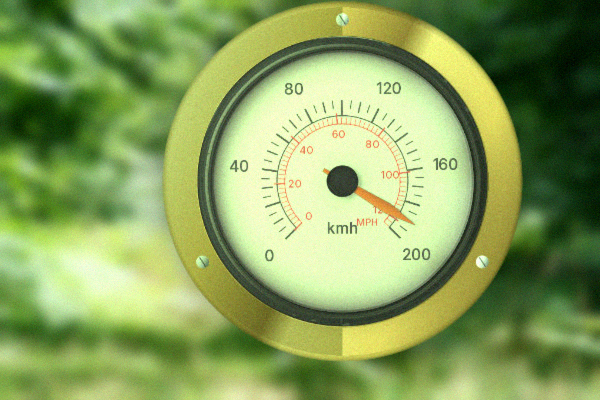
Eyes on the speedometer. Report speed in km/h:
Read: 190 km/h
